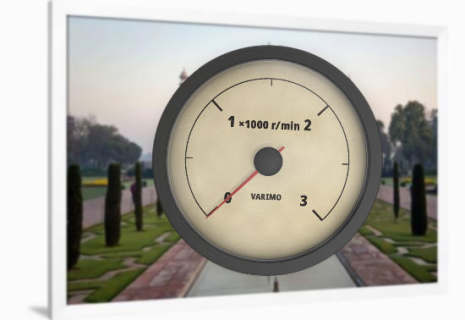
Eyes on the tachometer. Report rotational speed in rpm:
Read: 0 rpm
